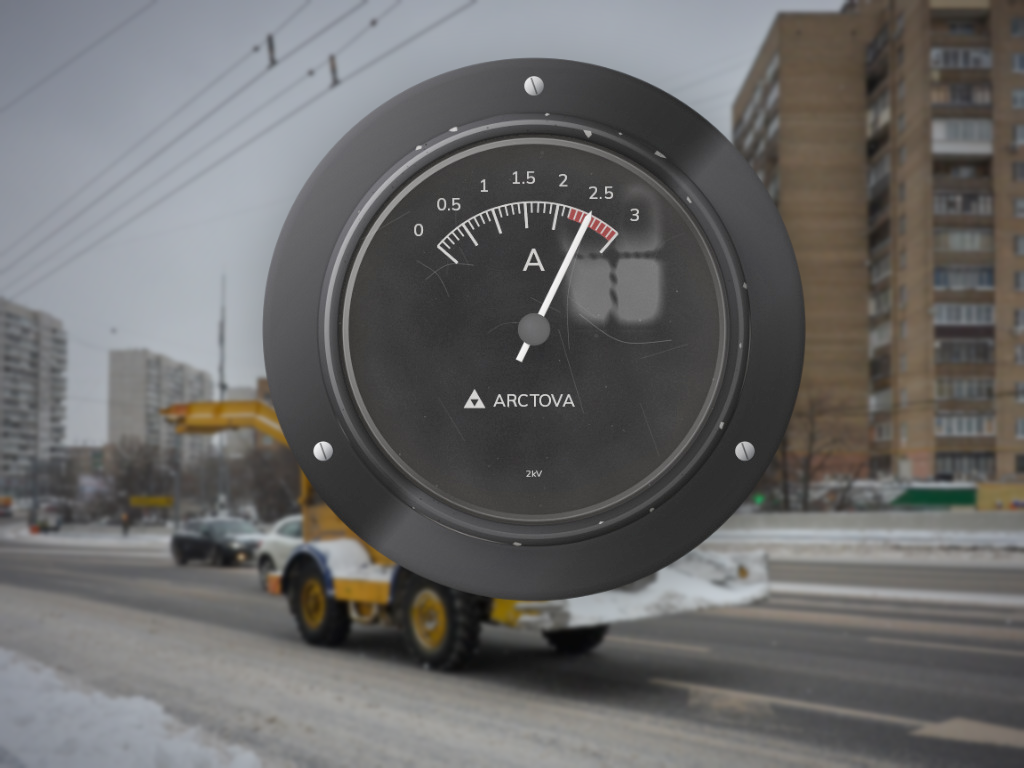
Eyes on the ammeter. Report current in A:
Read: 2.5 A
